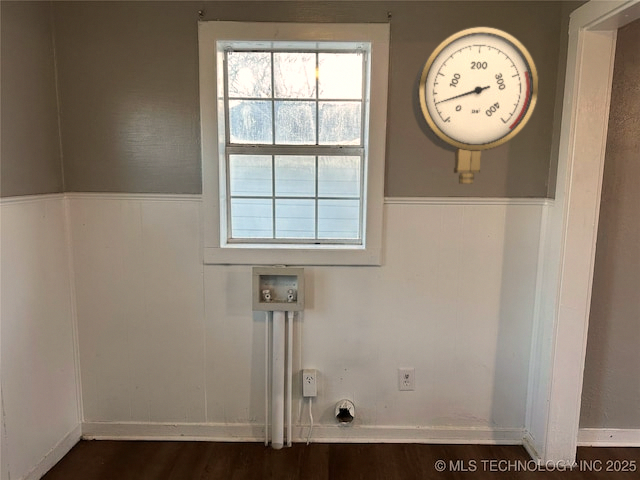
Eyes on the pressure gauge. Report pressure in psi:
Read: 40 psi
